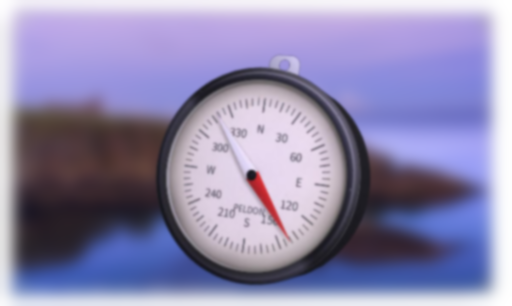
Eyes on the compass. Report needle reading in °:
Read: 140 °
